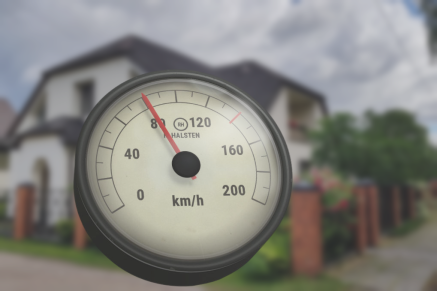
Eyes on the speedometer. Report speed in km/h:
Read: 80 km/h
